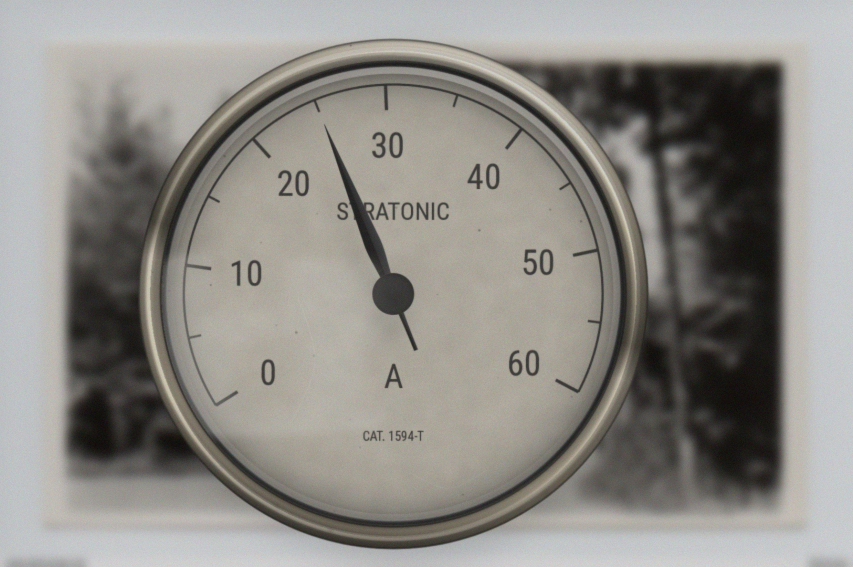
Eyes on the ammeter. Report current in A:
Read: 25 A
